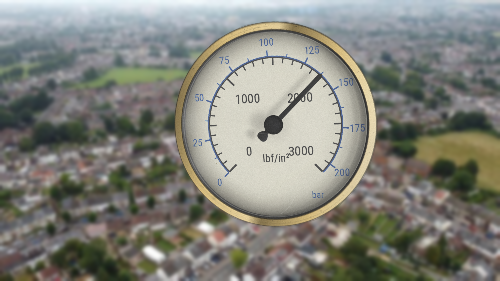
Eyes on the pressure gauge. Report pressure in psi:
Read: 2000 psi
